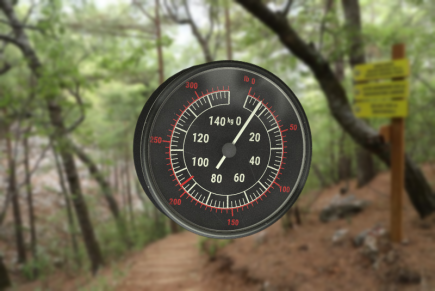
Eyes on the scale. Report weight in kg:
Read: 6 kg
